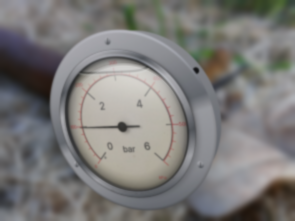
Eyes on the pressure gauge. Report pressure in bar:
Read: 1 bar
